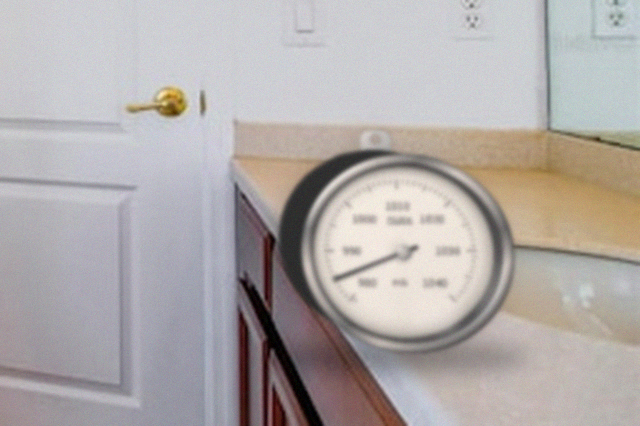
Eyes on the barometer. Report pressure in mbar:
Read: 985 mbar
